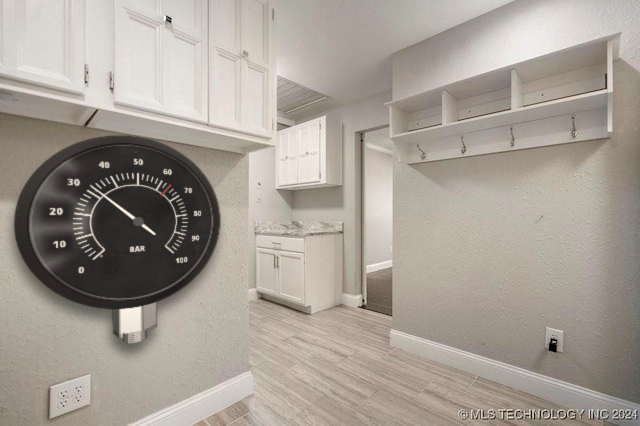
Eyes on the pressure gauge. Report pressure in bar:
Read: 32 bar
